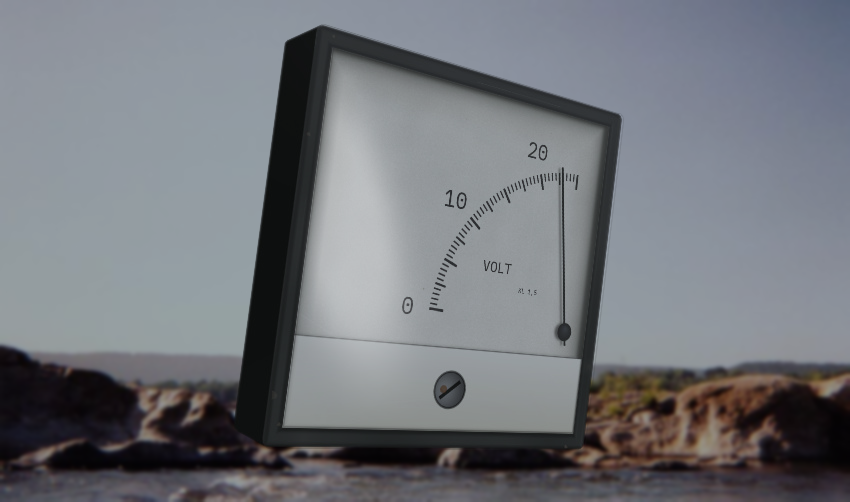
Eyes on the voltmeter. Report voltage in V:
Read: 22.5 V
